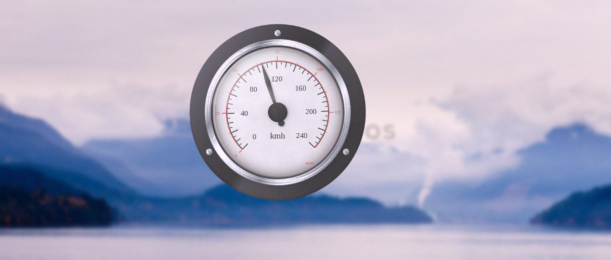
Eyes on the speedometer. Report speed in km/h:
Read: 105 km/h
